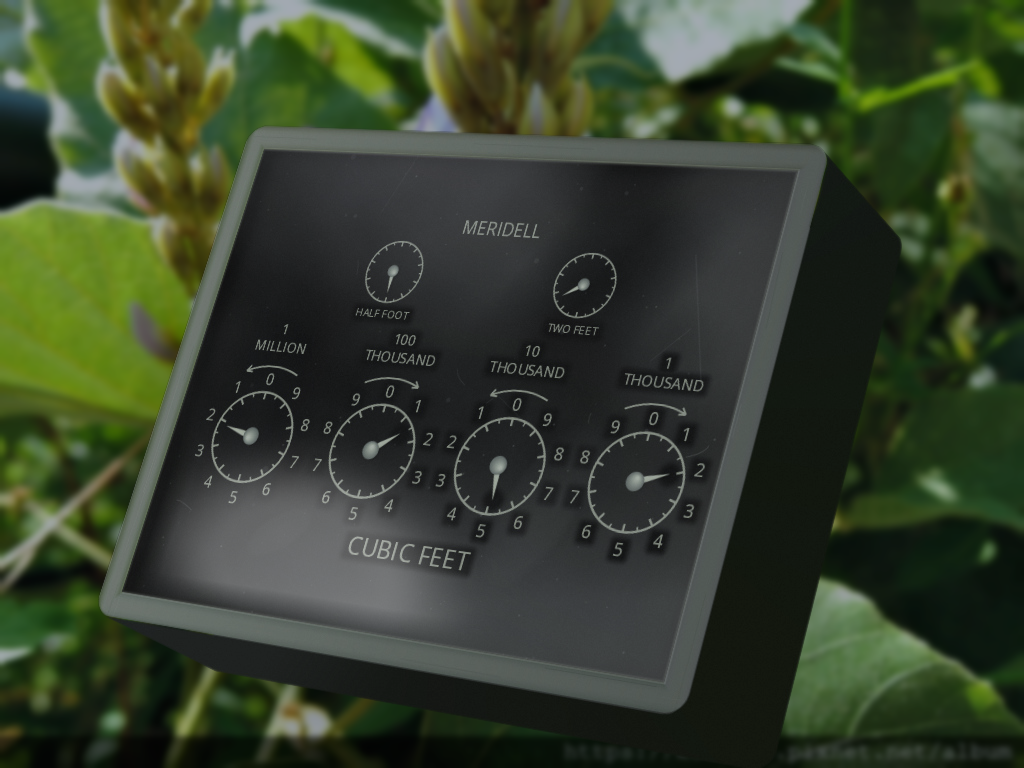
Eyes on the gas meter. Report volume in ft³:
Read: 215200 ft³
